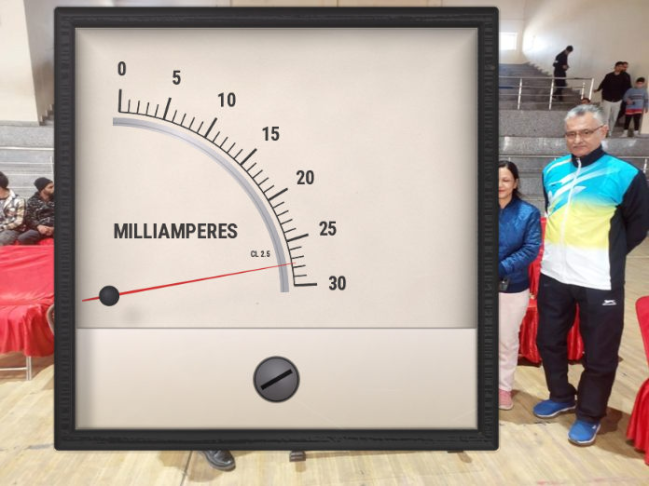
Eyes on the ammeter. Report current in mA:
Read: 27.5 mA
